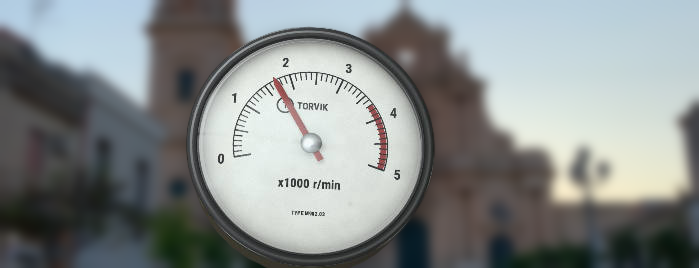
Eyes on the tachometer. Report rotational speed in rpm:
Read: 1700 rpm
